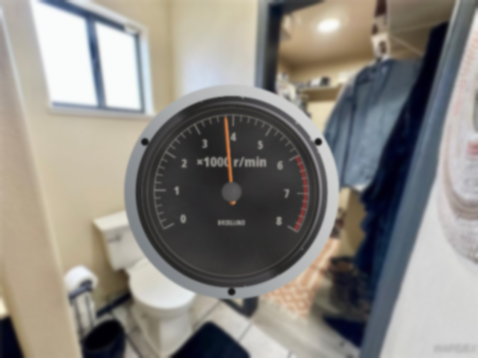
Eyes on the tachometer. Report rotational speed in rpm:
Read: 3800 rpm
